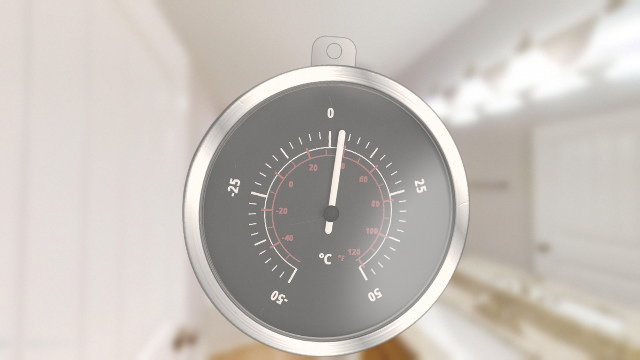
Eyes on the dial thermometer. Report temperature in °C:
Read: 2.5 °C
